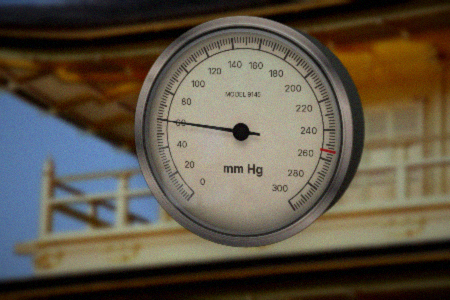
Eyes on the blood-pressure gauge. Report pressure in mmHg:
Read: 60 mmHg
